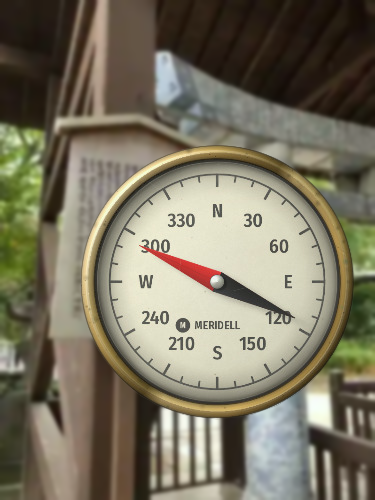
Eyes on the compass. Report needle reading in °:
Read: 295 °
